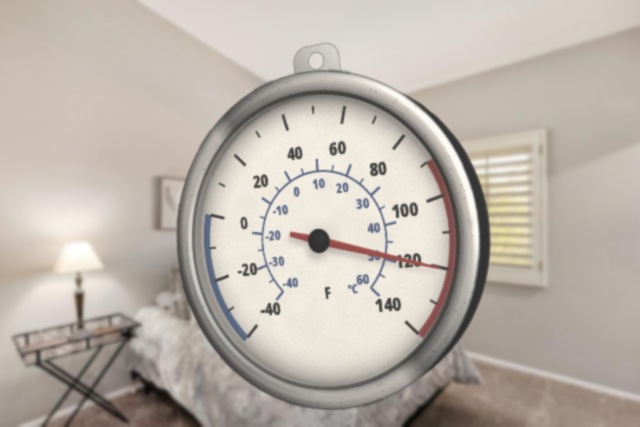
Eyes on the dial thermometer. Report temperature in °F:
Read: 120 °F
